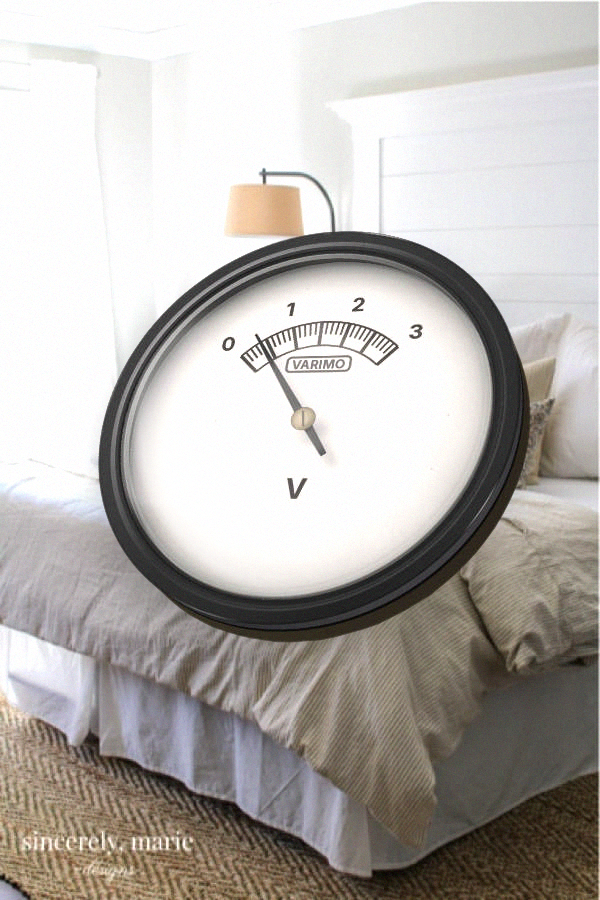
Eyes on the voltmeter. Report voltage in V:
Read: 0.4 V
